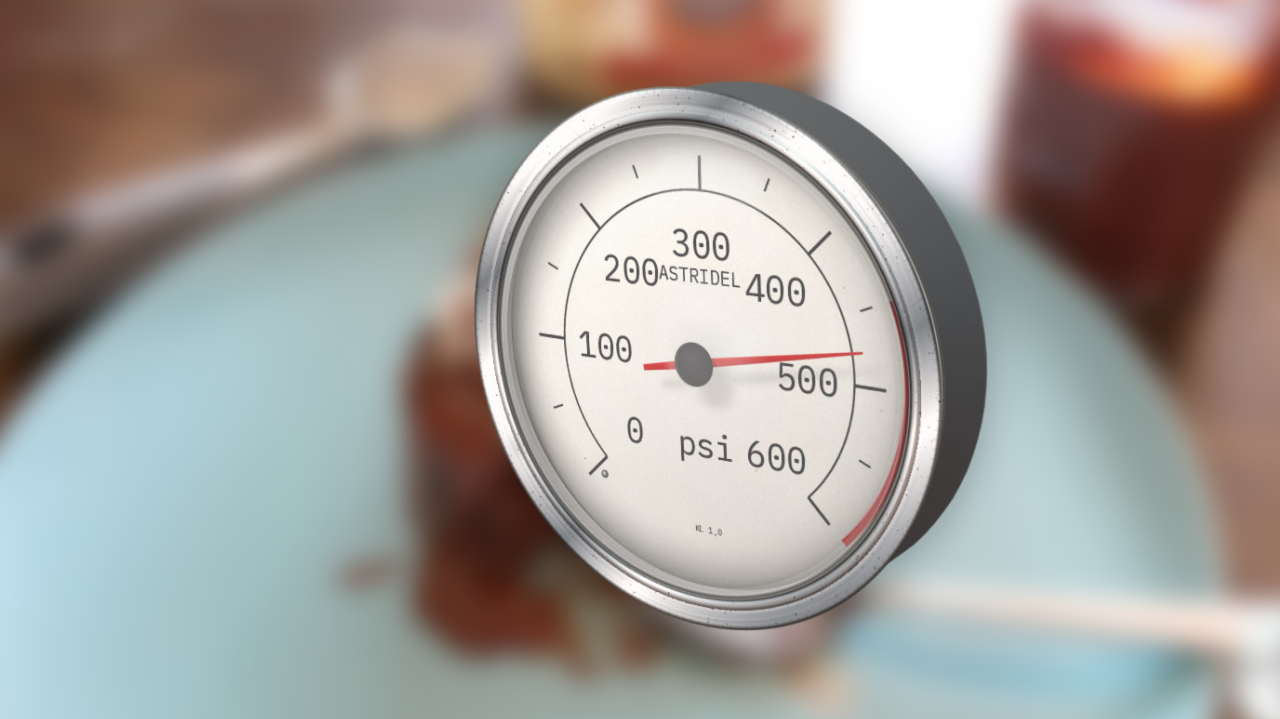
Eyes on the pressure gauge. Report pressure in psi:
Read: 475 psi
